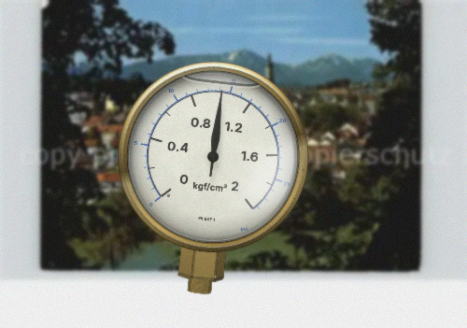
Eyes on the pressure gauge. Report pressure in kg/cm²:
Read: 1 kg/cm²
